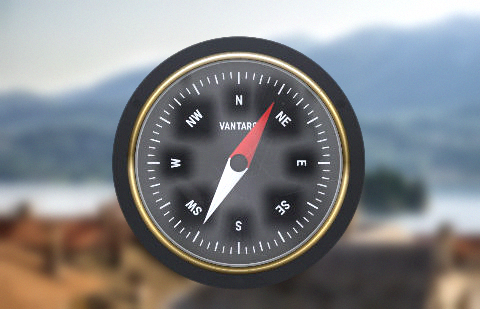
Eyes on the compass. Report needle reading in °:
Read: 30 °
